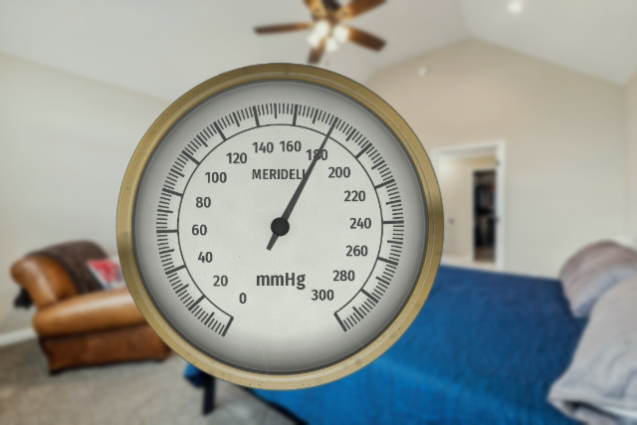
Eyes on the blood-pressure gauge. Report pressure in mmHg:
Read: 180 mmHg
